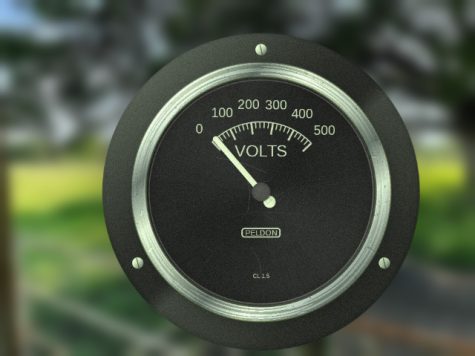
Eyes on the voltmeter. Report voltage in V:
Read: 20 V
